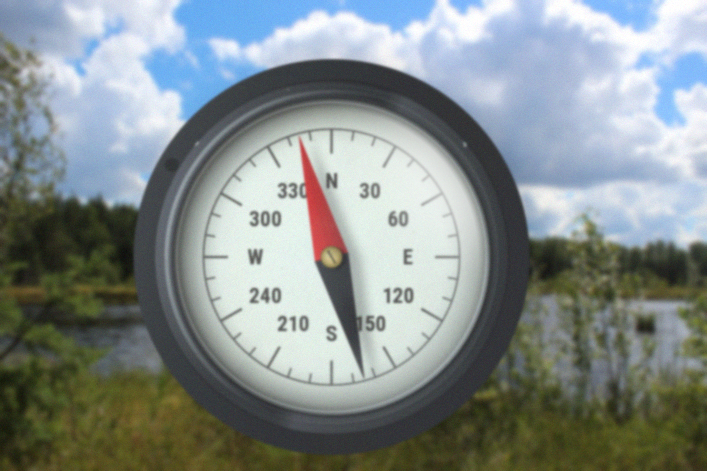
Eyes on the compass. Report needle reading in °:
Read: 345 °
